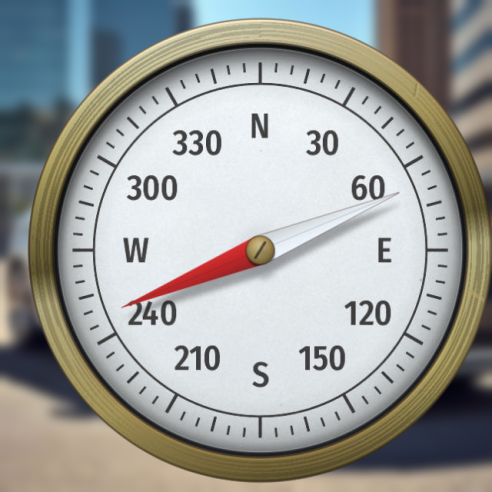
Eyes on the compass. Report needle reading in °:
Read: 247.5 °
